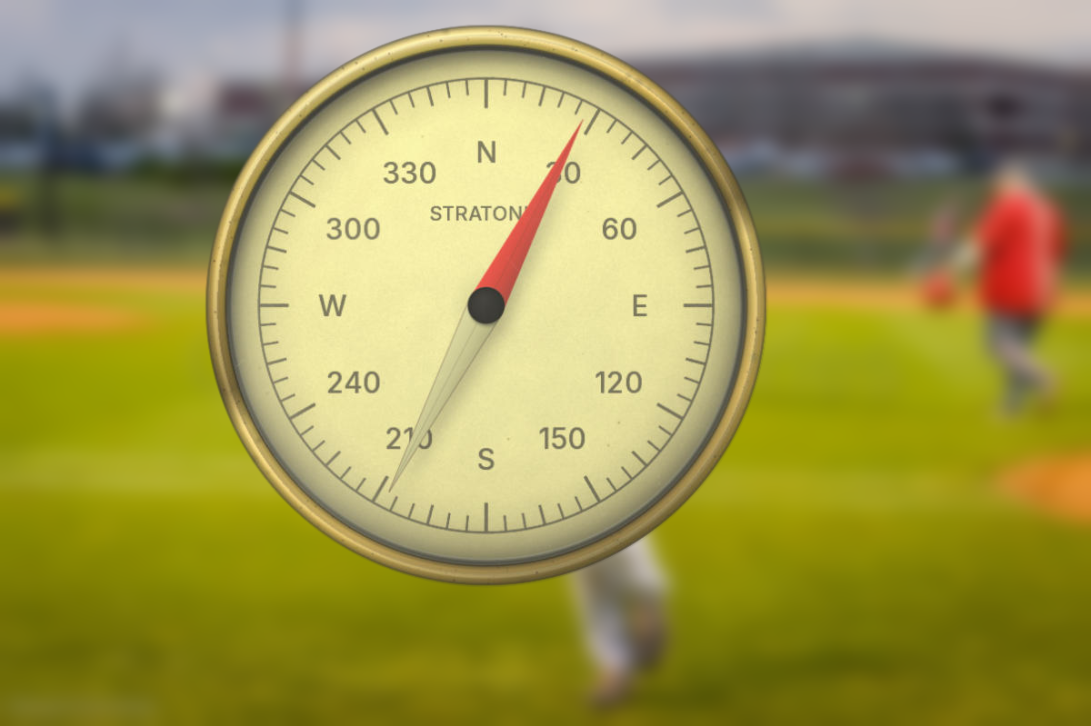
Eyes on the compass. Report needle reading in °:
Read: 27.5 °
